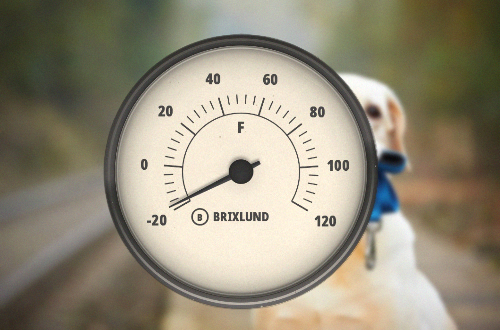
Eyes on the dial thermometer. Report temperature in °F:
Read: -18 °F
